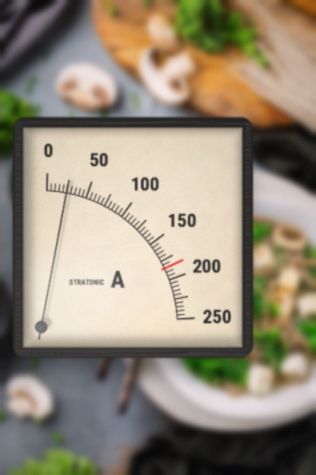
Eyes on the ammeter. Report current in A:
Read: 25 A
